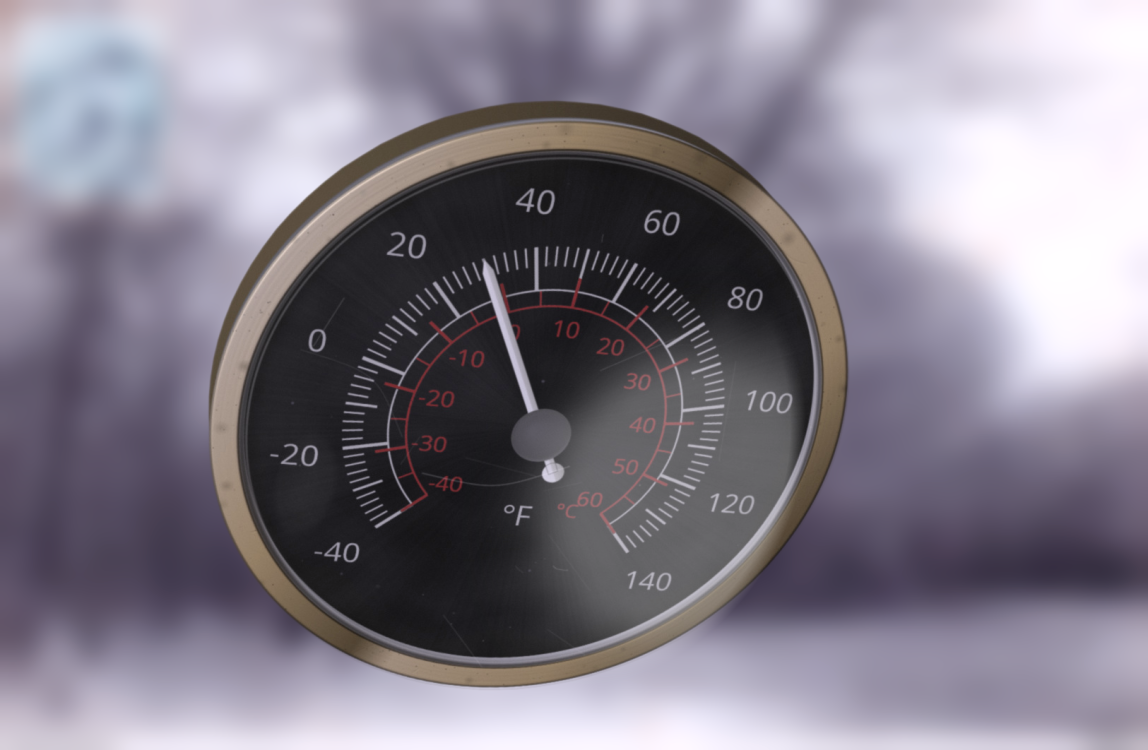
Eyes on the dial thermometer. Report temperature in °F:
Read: 30 °F
